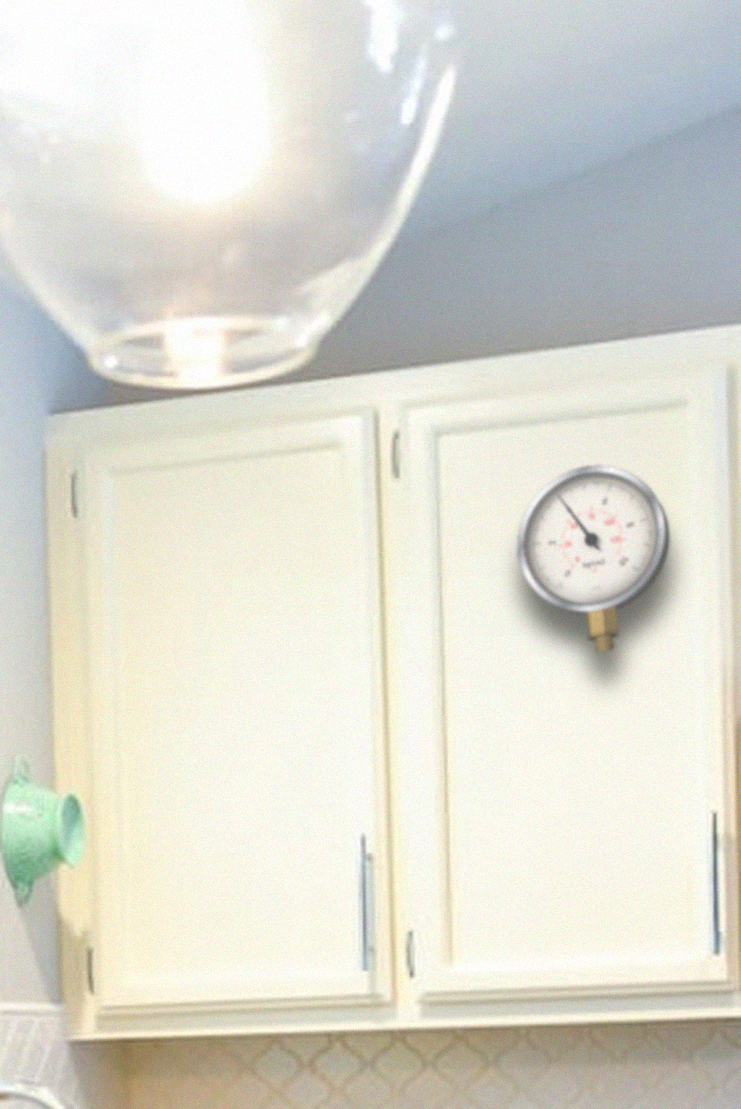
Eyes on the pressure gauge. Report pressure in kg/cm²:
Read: 4 kg/cm²
